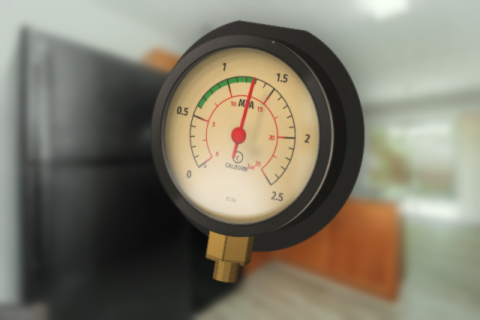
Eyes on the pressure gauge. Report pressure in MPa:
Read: 1.3 MPa
